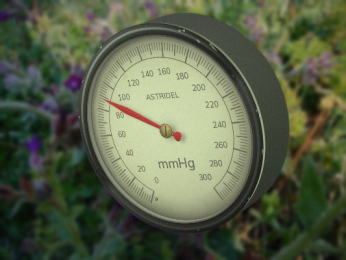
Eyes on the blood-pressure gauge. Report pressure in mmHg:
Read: 90 mmHg
